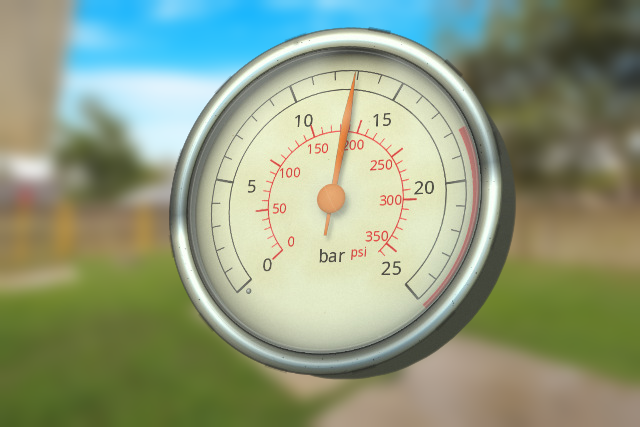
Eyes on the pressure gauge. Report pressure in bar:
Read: 13 bar
